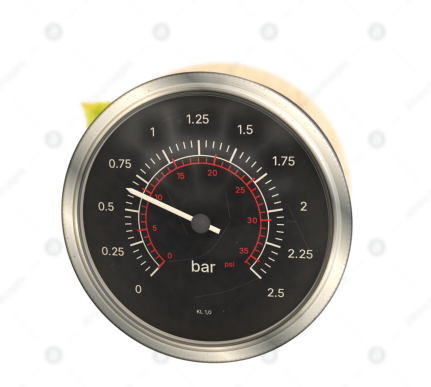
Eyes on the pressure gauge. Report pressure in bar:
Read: 0.65 bar
